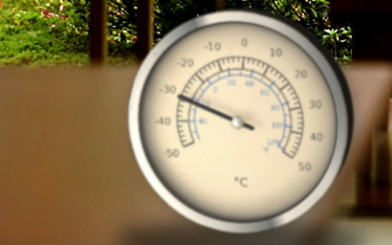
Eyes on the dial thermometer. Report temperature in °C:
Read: -30 °C
